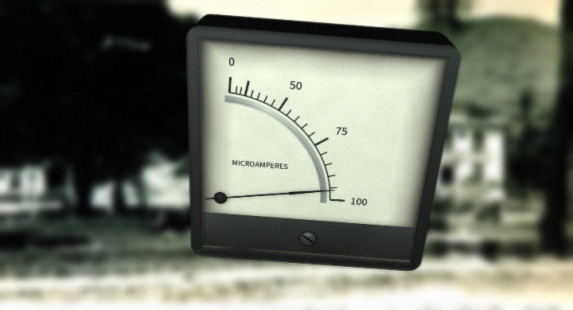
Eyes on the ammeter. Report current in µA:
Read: 95 µA
